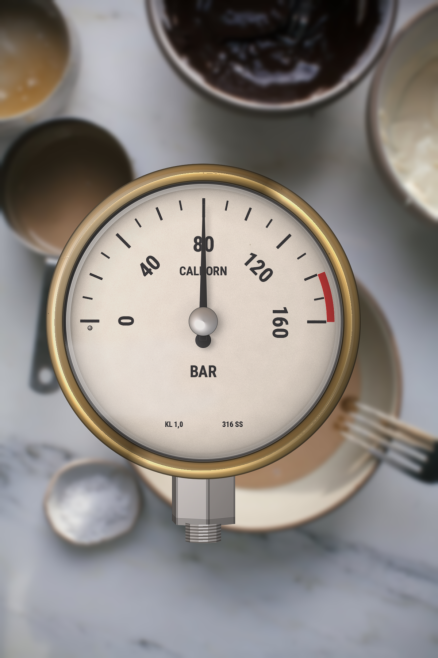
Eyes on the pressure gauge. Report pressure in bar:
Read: 80 bar
